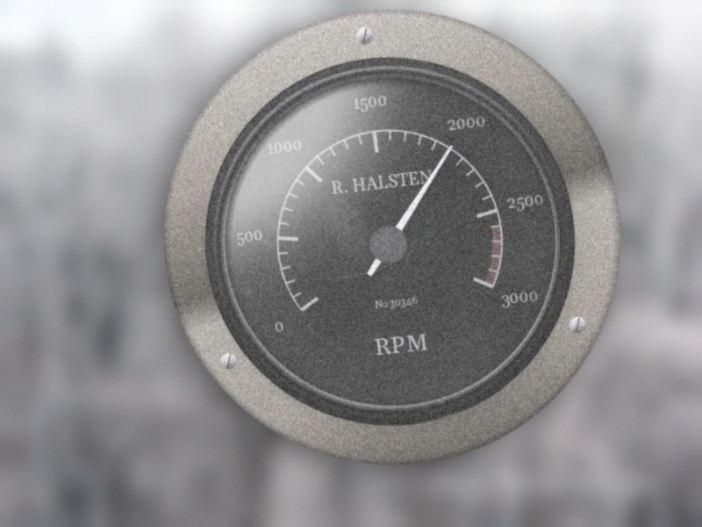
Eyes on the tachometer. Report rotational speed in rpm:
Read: 2000 rpm
